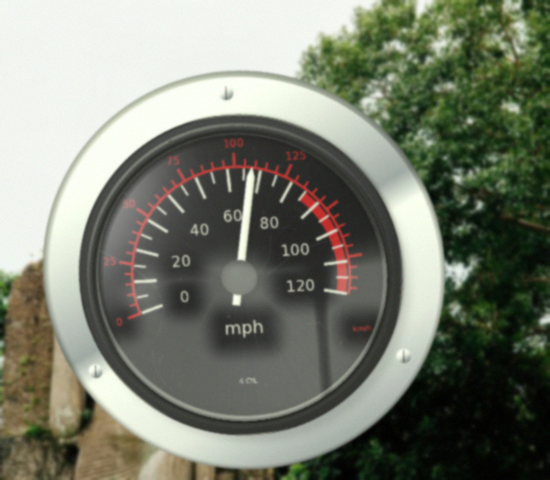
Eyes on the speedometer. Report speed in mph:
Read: 67.5 mph
